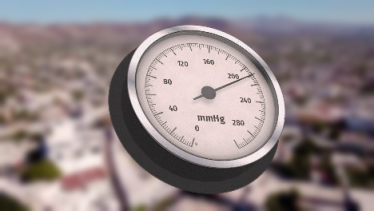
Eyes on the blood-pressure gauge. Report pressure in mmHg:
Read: 210 mmHg
